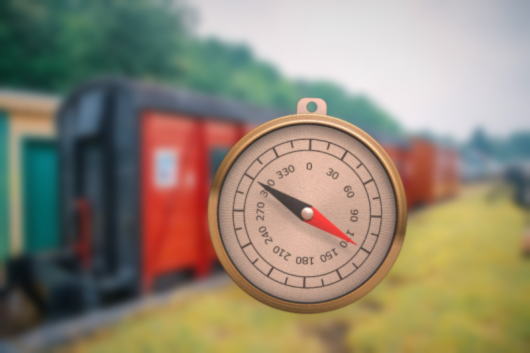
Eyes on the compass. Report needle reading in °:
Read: 120 °
